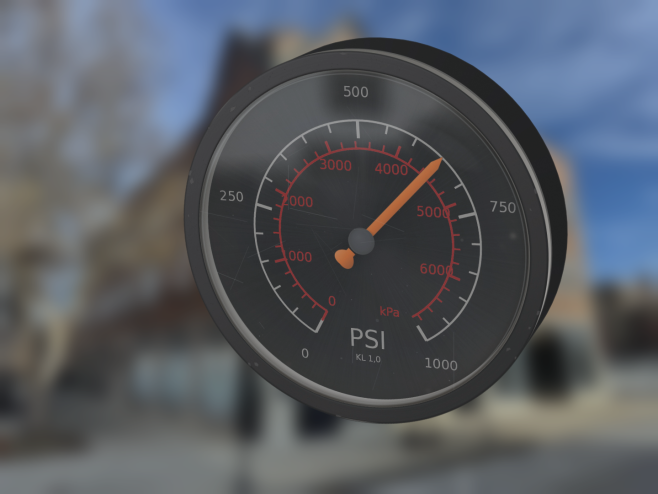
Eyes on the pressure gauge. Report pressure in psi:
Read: 650 psi
